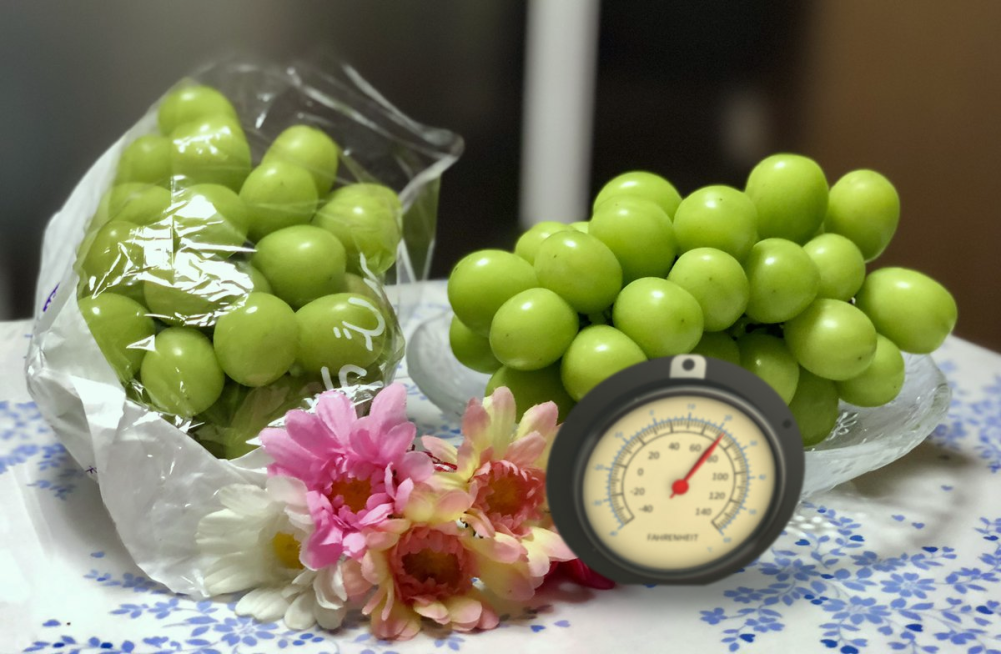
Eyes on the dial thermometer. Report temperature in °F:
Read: 70 °F
